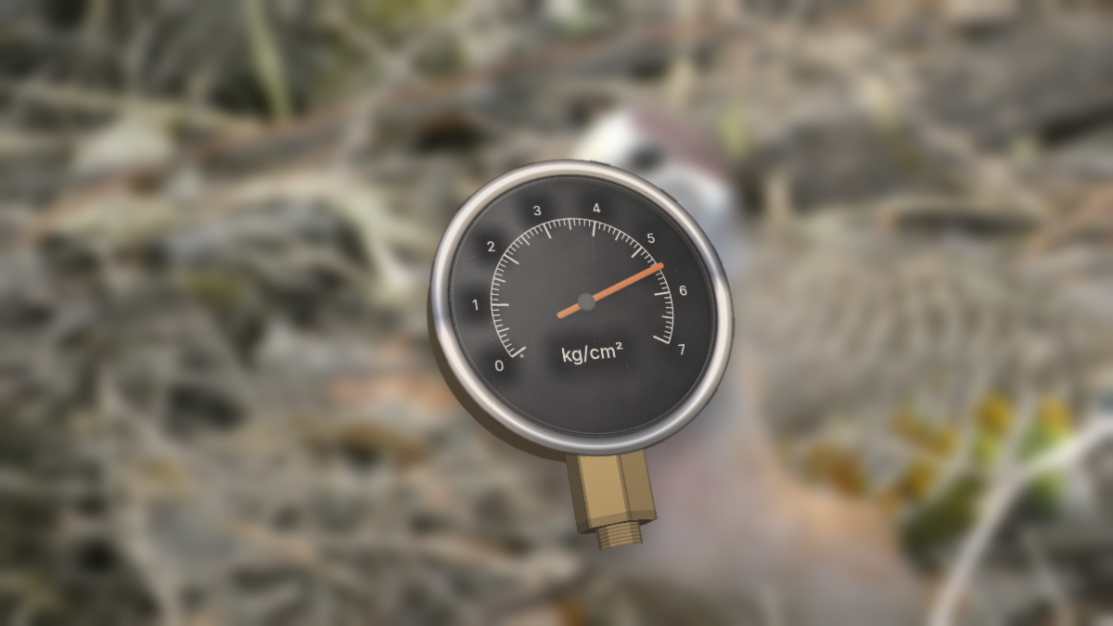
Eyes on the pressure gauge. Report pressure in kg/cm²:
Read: 5.5 kg/cm²
